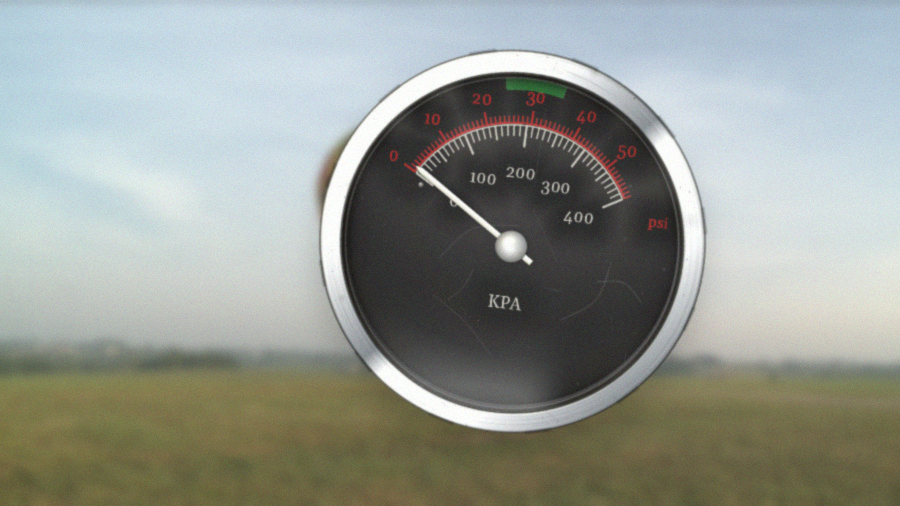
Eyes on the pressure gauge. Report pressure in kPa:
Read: 10 kPa
